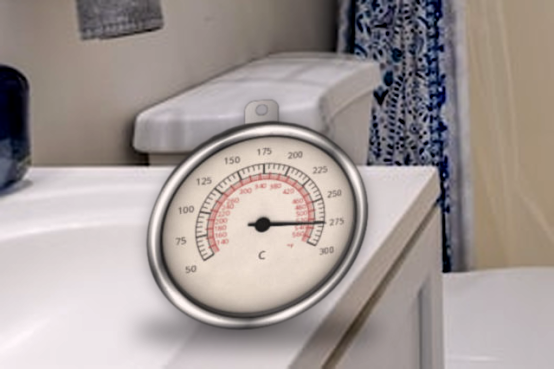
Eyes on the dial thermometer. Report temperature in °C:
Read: 275 °C
